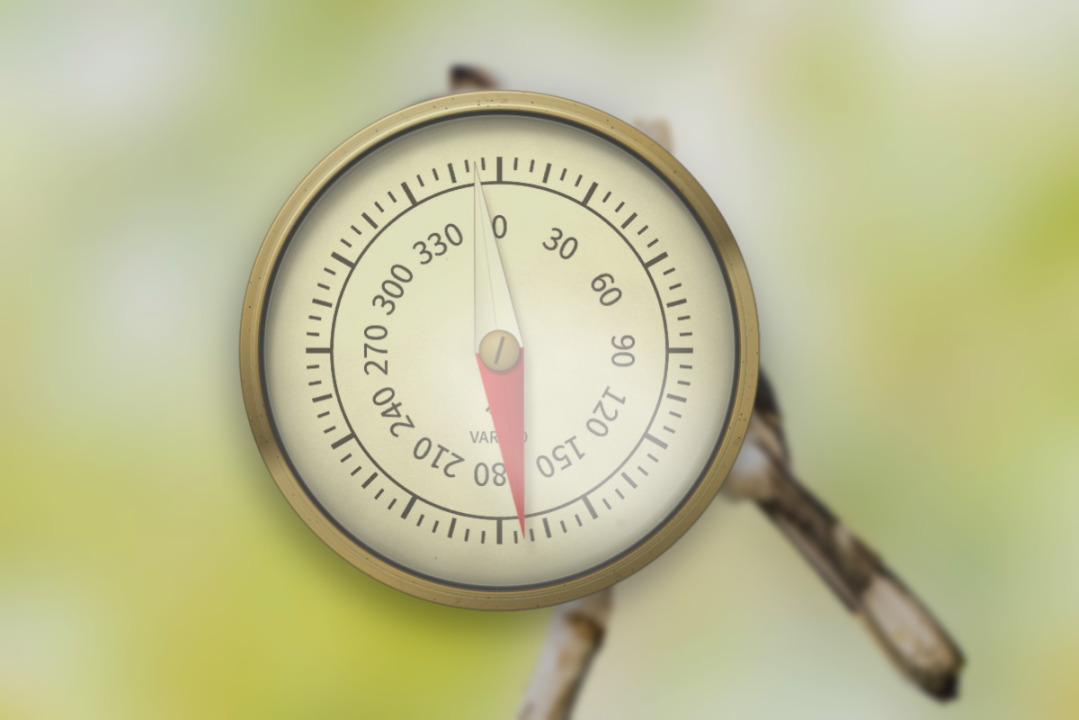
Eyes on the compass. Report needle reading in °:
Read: 172.5 °
